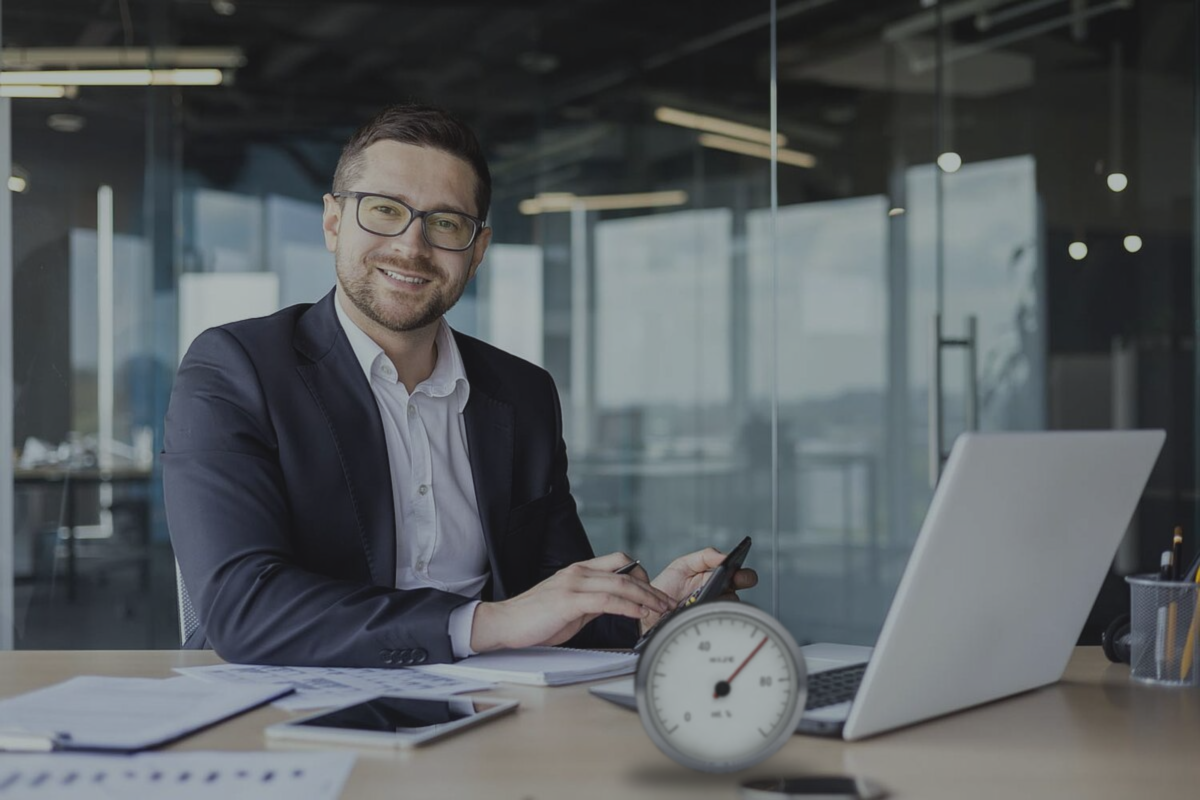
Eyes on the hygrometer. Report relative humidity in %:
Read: 64 %
